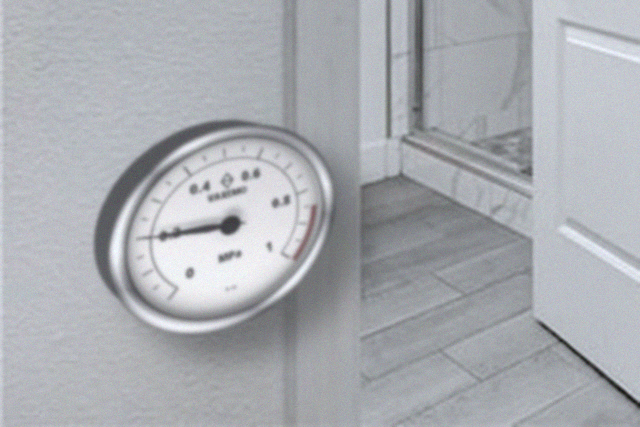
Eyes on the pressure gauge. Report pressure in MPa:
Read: 0.2 MPa
